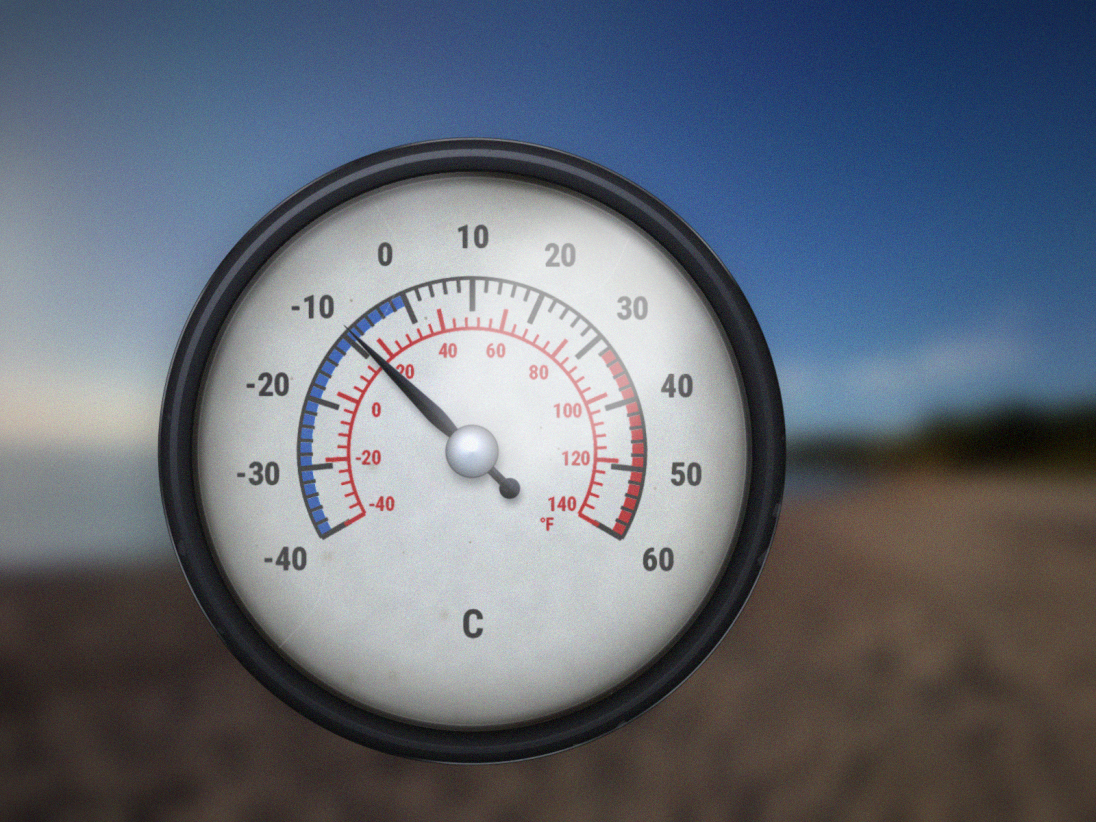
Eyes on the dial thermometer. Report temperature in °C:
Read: -9 °C
